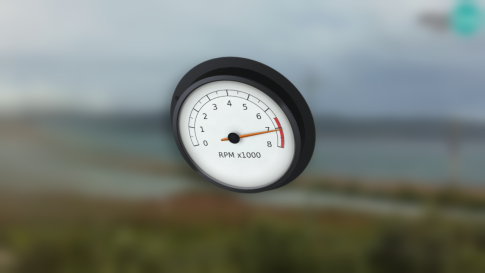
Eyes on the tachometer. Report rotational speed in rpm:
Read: 7000 rpm
